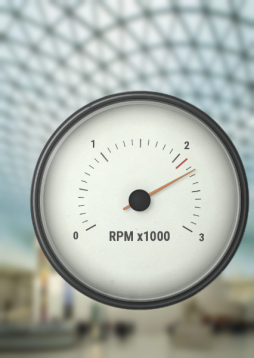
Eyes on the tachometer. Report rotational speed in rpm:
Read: 2250 rpm
